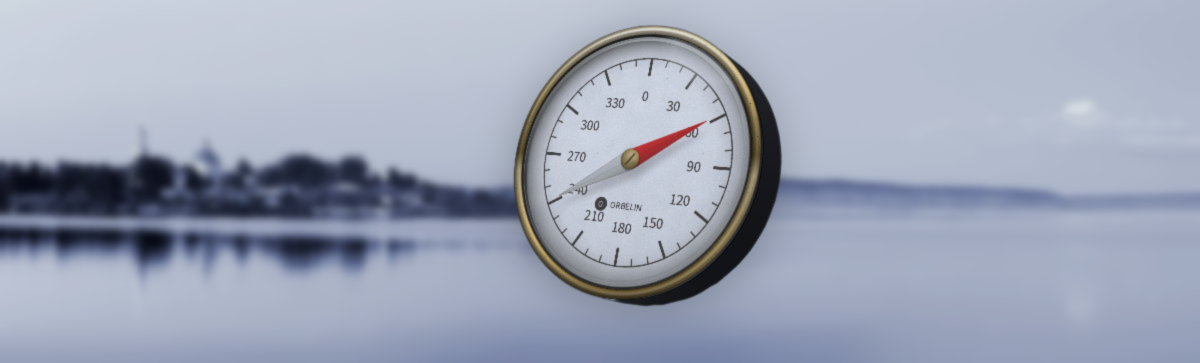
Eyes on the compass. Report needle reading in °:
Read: 60 °
